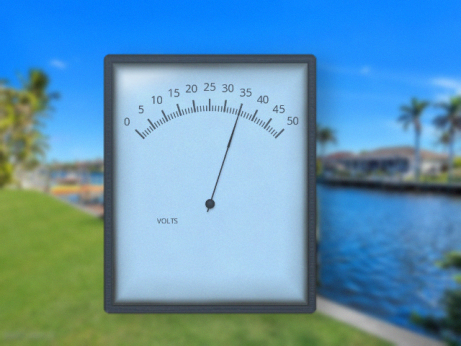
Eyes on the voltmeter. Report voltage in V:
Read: 35 V
